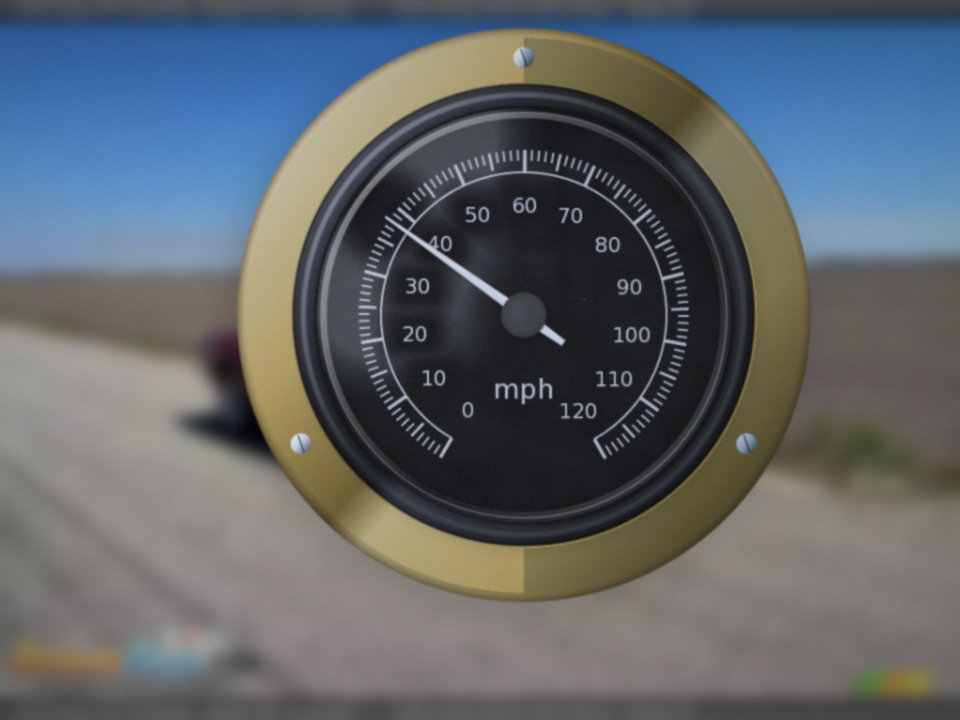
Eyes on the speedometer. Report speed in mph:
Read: 38 mph
